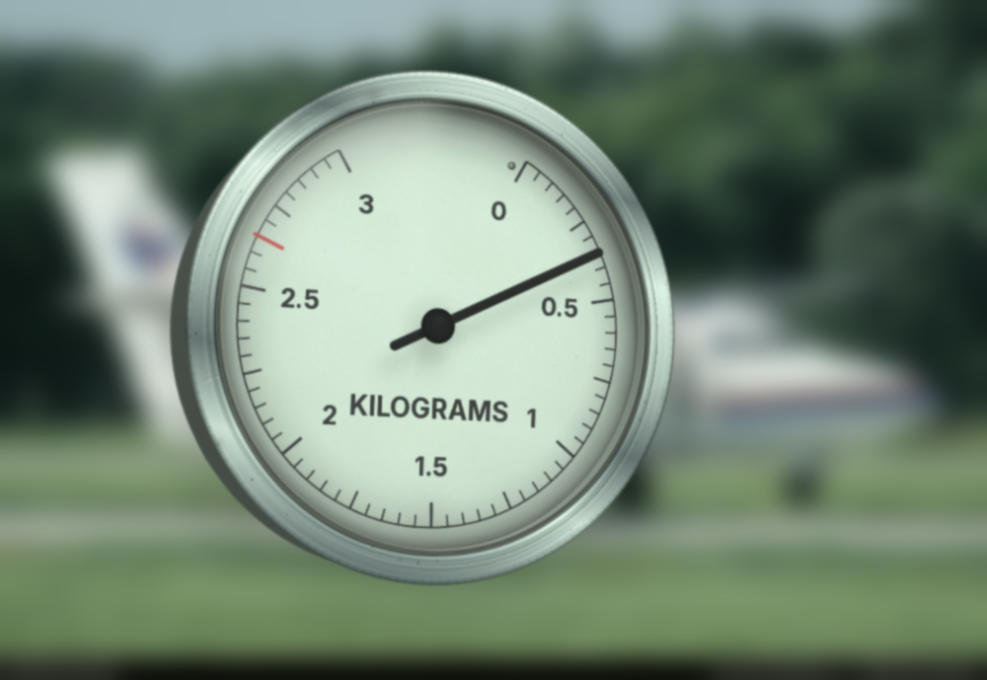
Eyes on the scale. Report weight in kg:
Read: 0.35 kg
